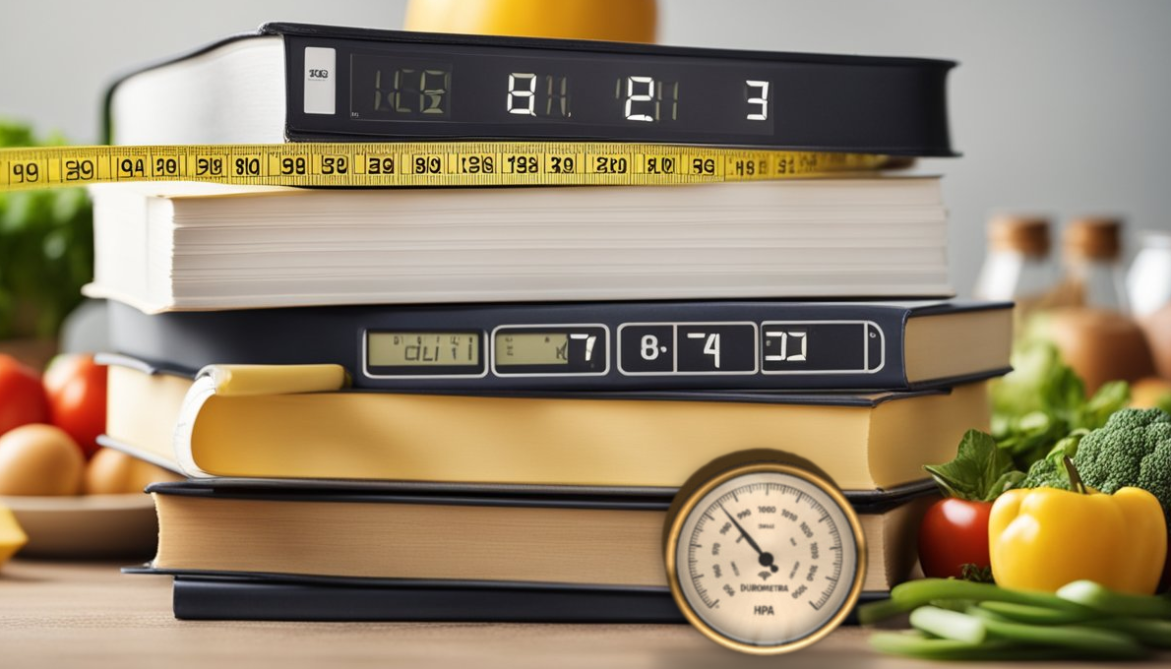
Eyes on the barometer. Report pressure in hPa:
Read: 985 hPa
